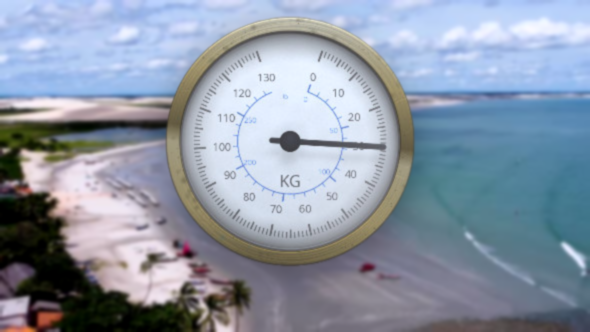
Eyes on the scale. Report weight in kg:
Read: 30 kg
